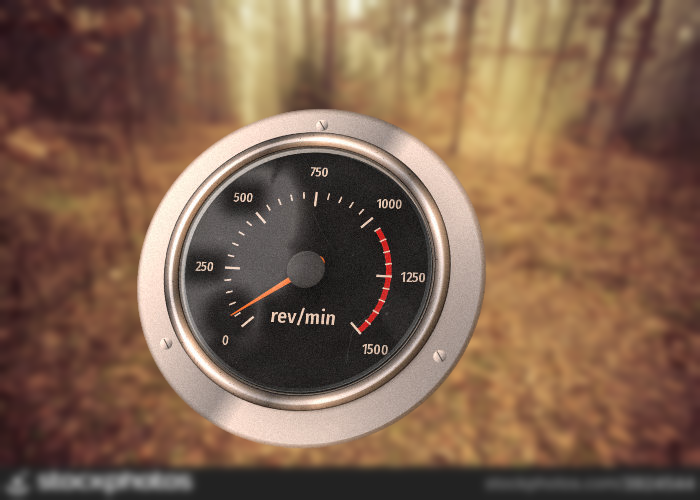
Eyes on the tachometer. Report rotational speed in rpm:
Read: 50 rpm
